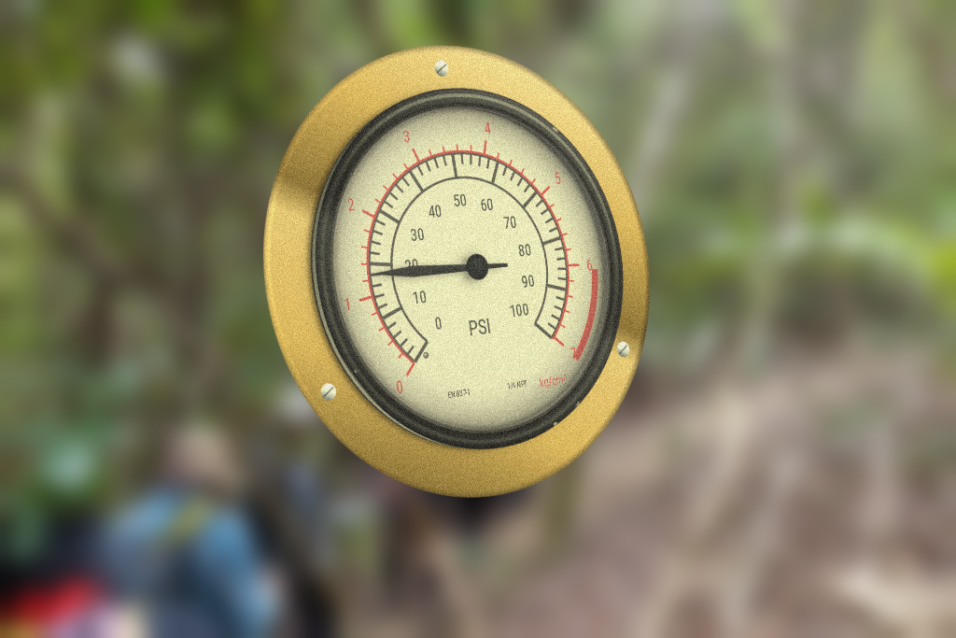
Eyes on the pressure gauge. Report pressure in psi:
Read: 18 psi
